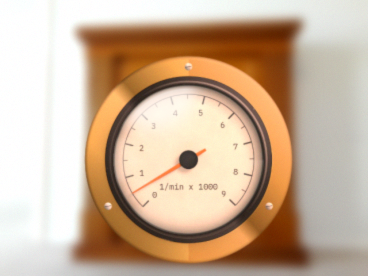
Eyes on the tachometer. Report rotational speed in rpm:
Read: 500 rpm
